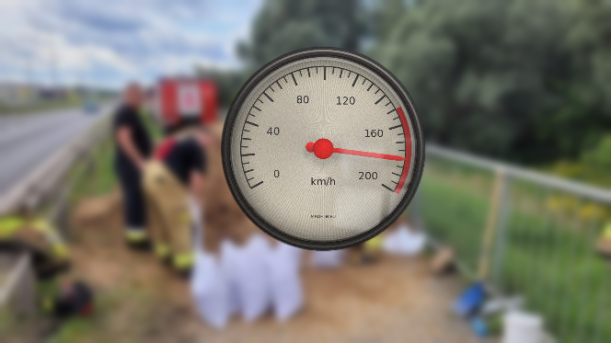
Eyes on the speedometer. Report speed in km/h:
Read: 180 km/h
